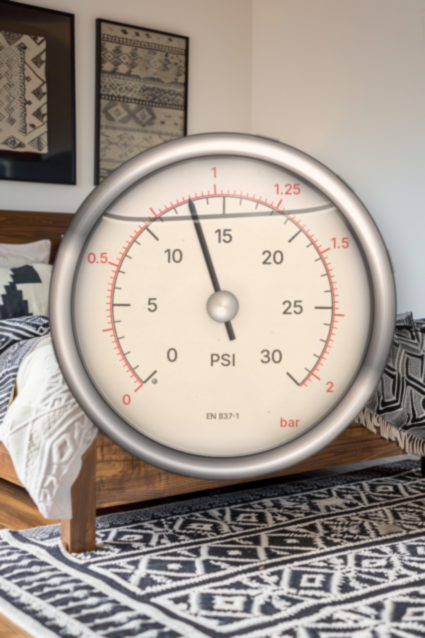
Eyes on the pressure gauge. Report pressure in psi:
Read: 13 psi
